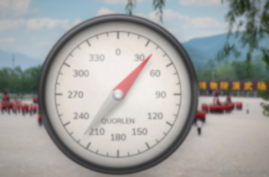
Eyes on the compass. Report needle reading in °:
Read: 40 °
